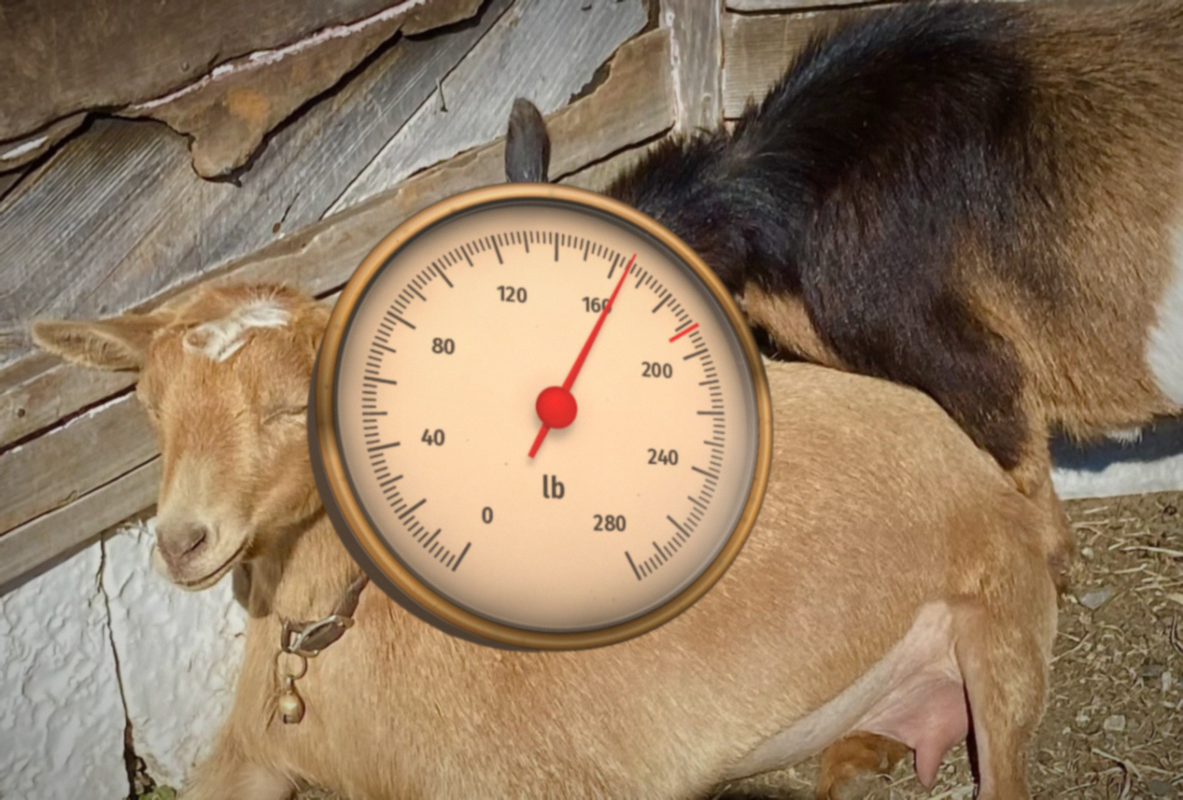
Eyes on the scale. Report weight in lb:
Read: 164 lb
